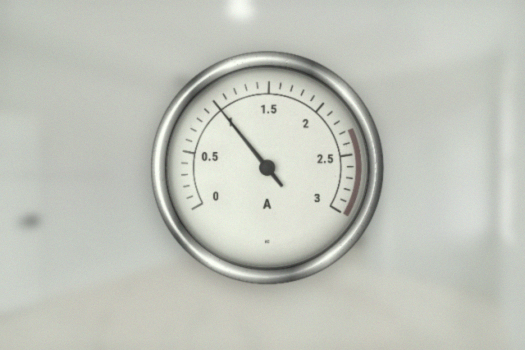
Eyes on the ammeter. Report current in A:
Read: 1 A
